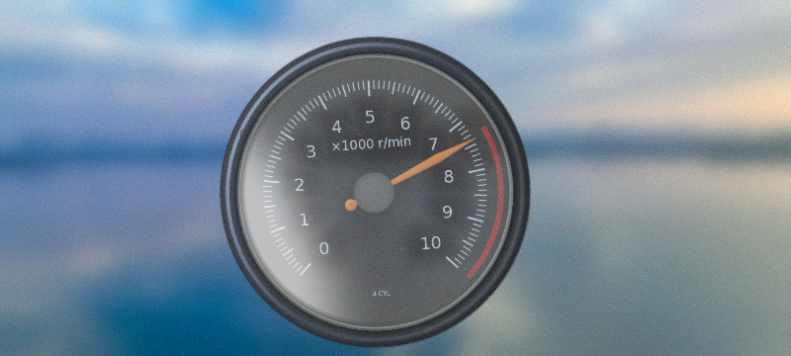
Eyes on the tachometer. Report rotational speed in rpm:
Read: 7400 rpm
